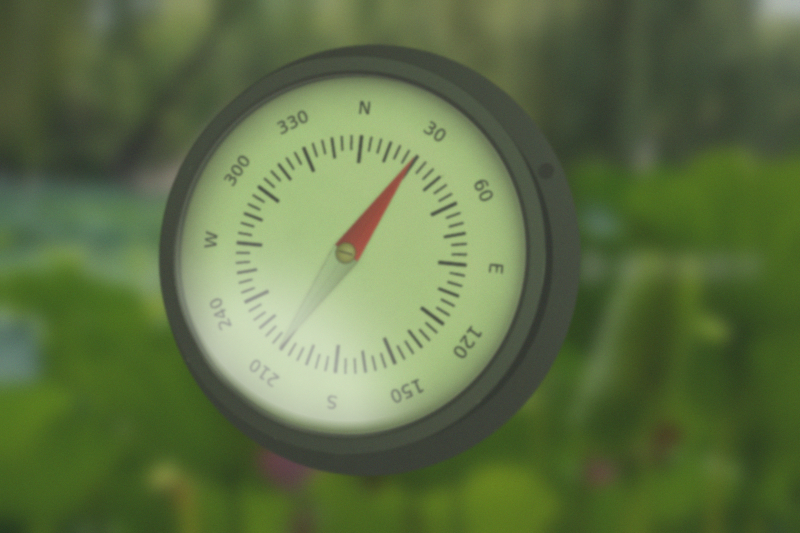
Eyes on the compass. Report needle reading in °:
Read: 30 °
